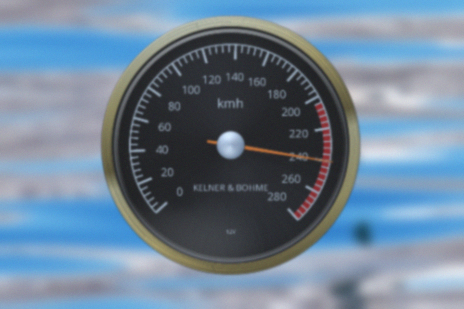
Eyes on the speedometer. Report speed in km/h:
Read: 240 km/h
